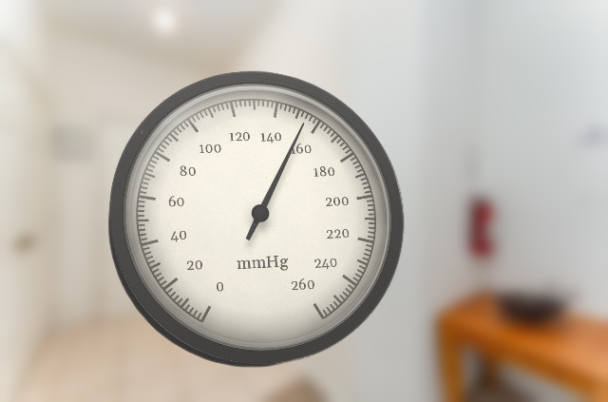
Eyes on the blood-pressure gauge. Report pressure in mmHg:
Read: 154 mmHg
